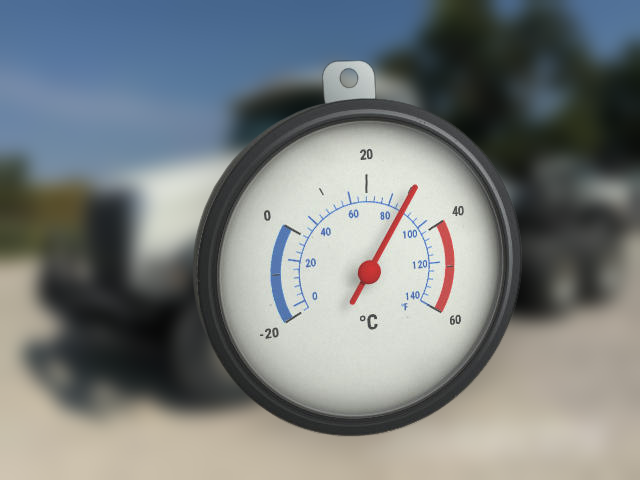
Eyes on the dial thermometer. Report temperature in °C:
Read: 30 °C
